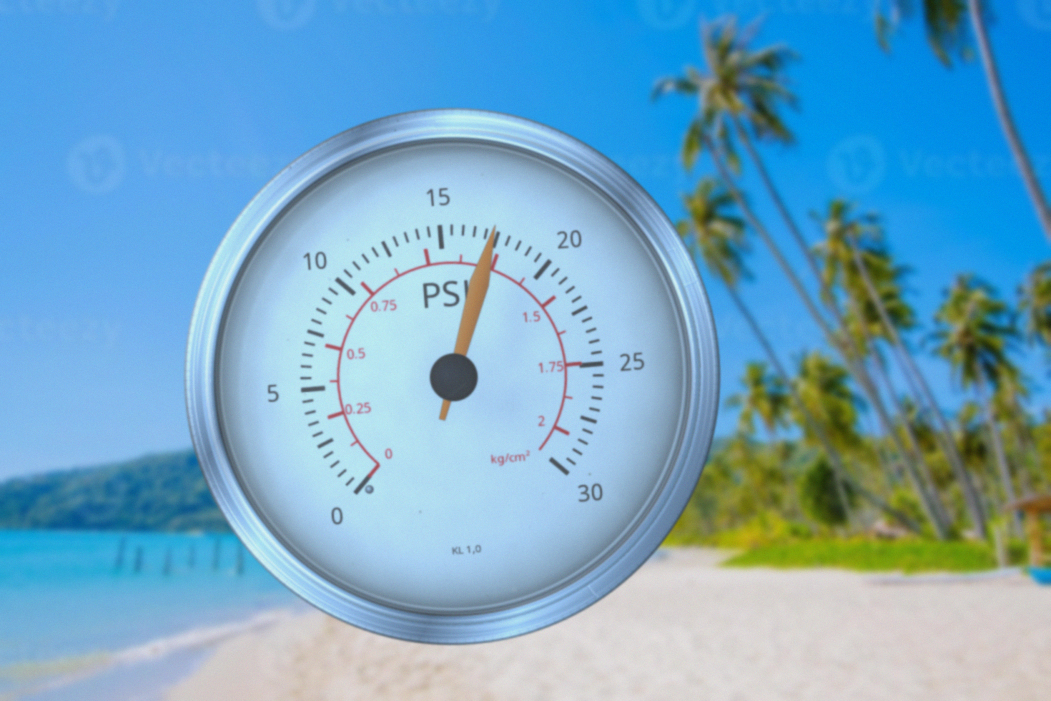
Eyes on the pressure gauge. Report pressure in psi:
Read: 17.25 psi
